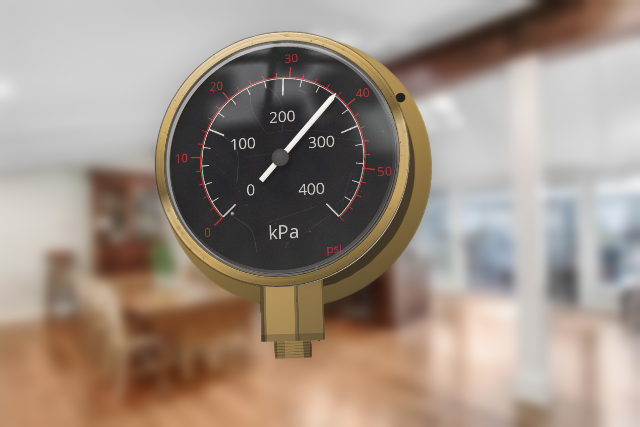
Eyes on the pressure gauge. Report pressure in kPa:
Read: 260 kPa
